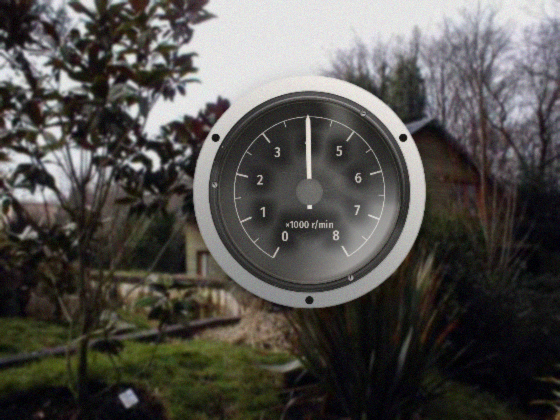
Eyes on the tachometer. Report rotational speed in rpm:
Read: 4000 rpm
